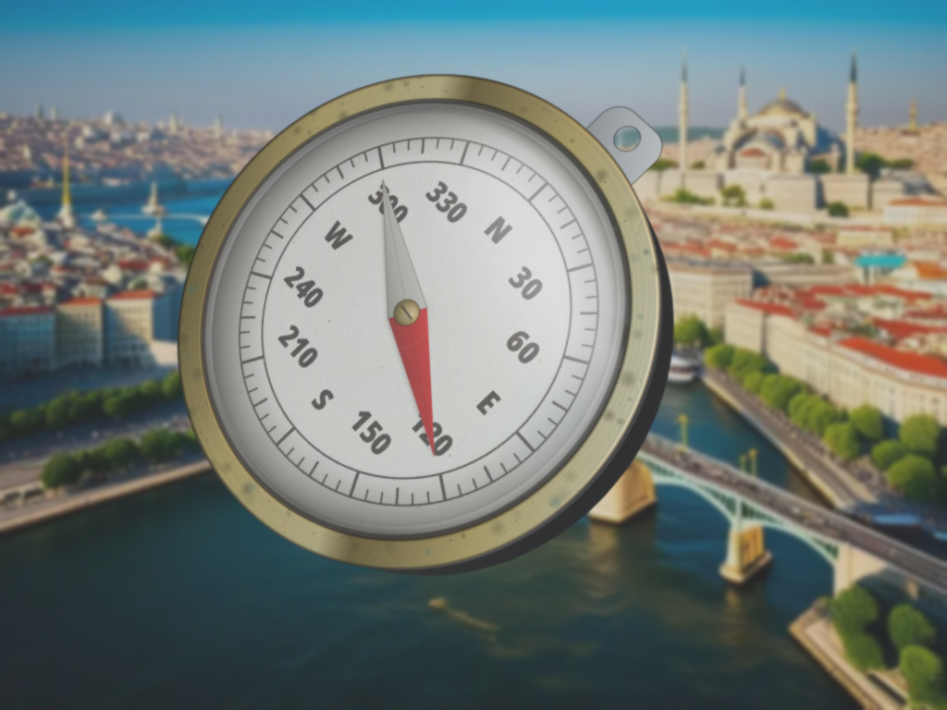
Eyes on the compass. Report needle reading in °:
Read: 120 °
